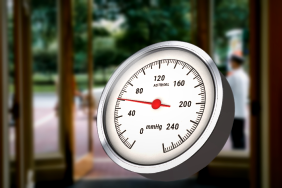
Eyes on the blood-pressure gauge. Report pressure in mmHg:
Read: 60 mmHg
